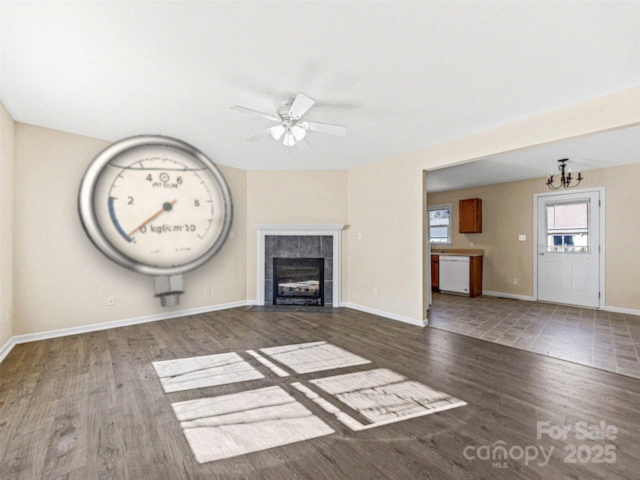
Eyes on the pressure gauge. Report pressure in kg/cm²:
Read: 0.25 kg/cm²
